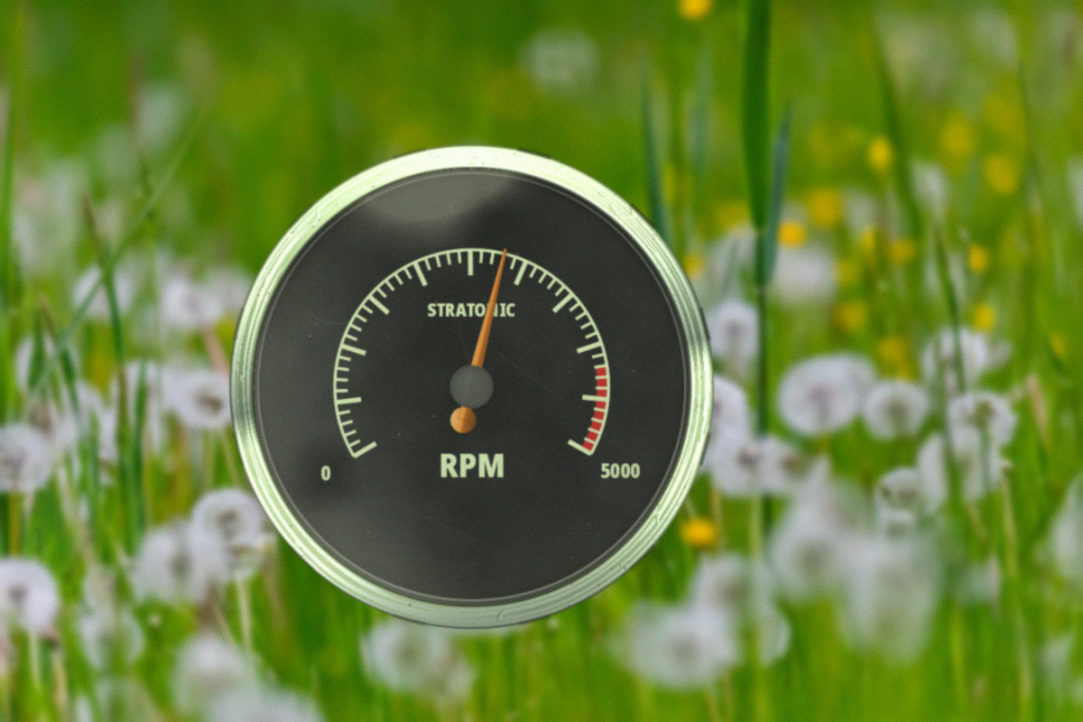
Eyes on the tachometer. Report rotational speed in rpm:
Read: 2800 rpm
